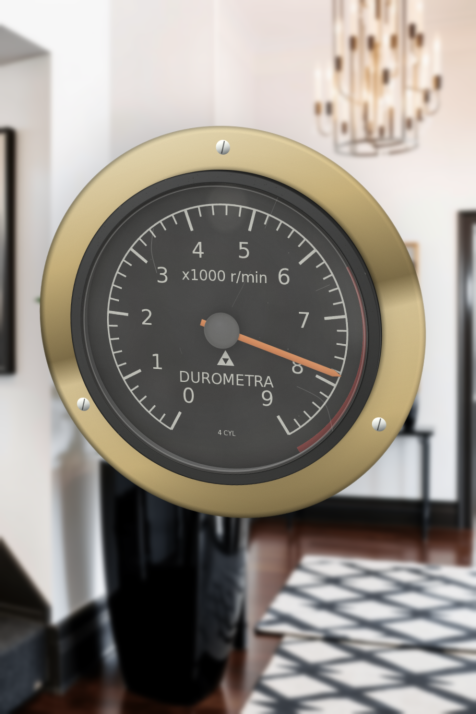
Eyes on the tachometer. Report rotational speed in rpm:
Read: 7800 rpm
